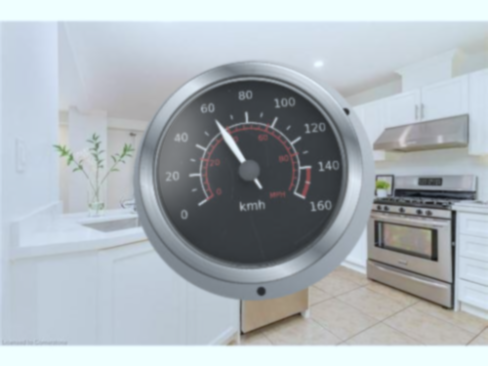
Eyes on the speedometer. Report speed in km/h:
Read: 60 km/h
